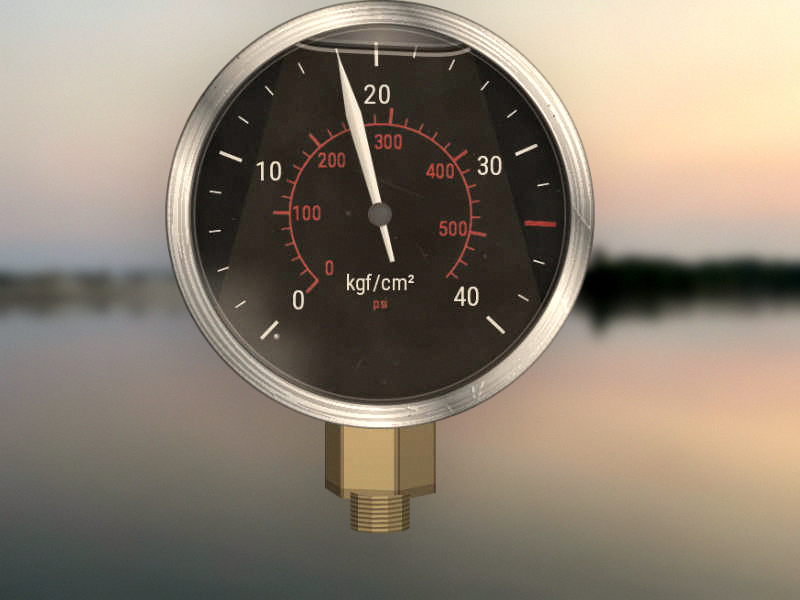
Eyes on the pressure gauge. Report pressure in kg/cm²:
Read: 18 kg/cm²
